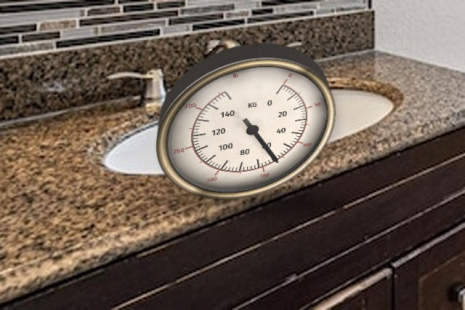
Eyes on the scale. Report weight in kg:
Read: 60 kg
